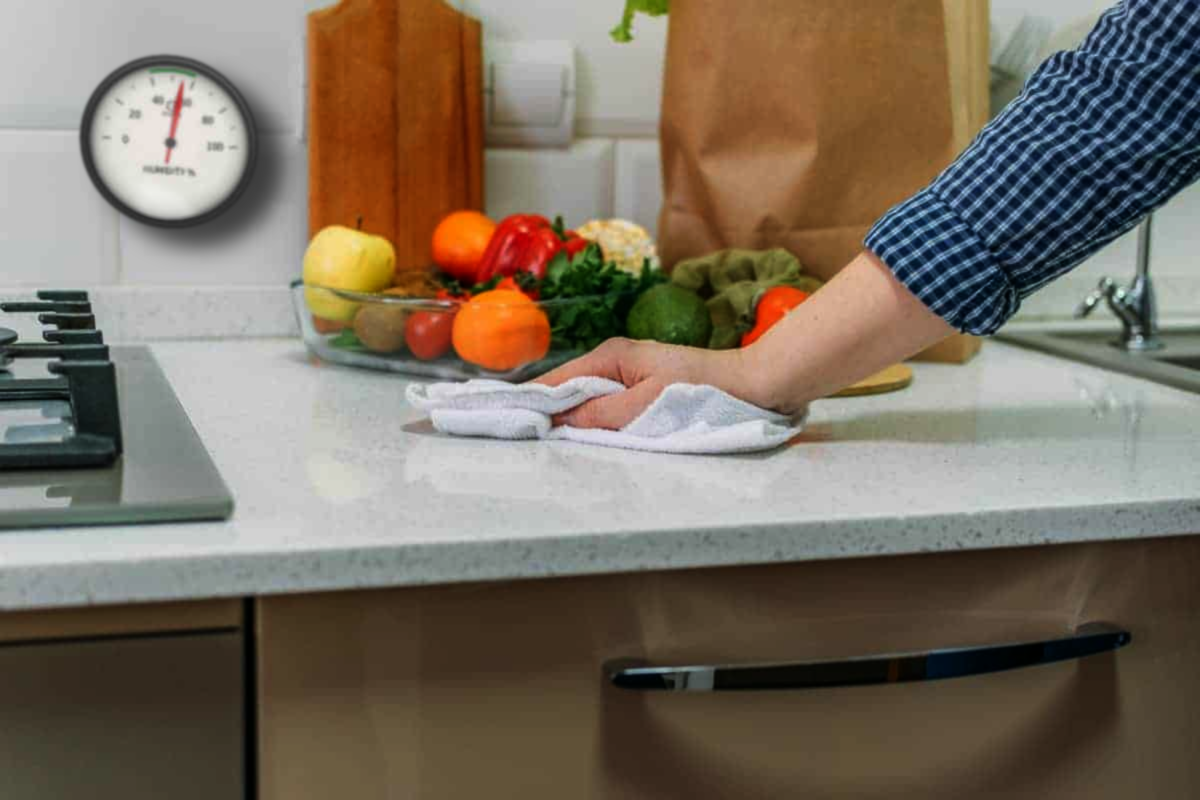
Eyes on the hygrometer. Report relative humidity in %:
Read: 55 %
